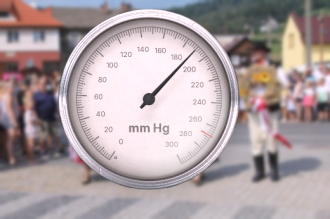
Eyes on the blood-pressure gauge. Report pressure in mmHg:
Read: 190 mmHg
